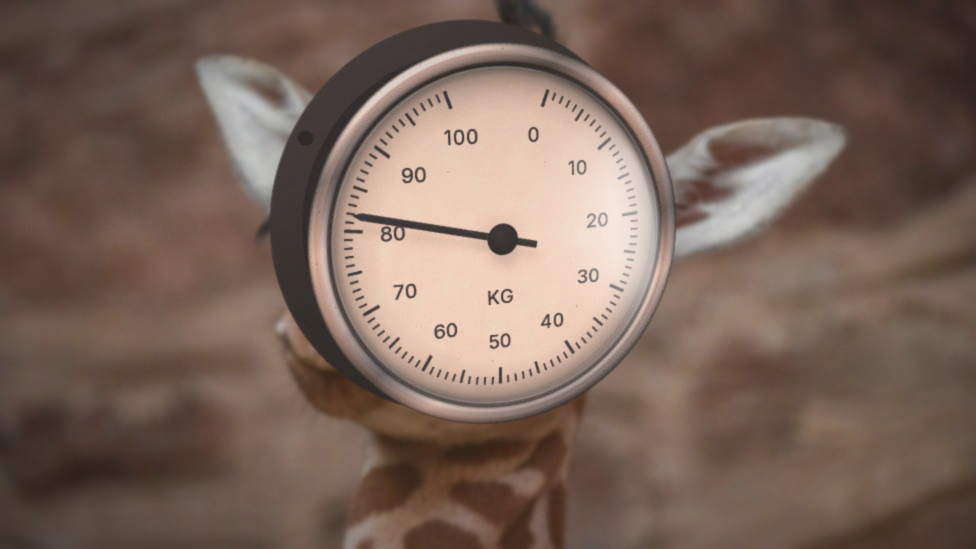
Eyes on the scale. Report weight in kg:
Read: 82 kg
